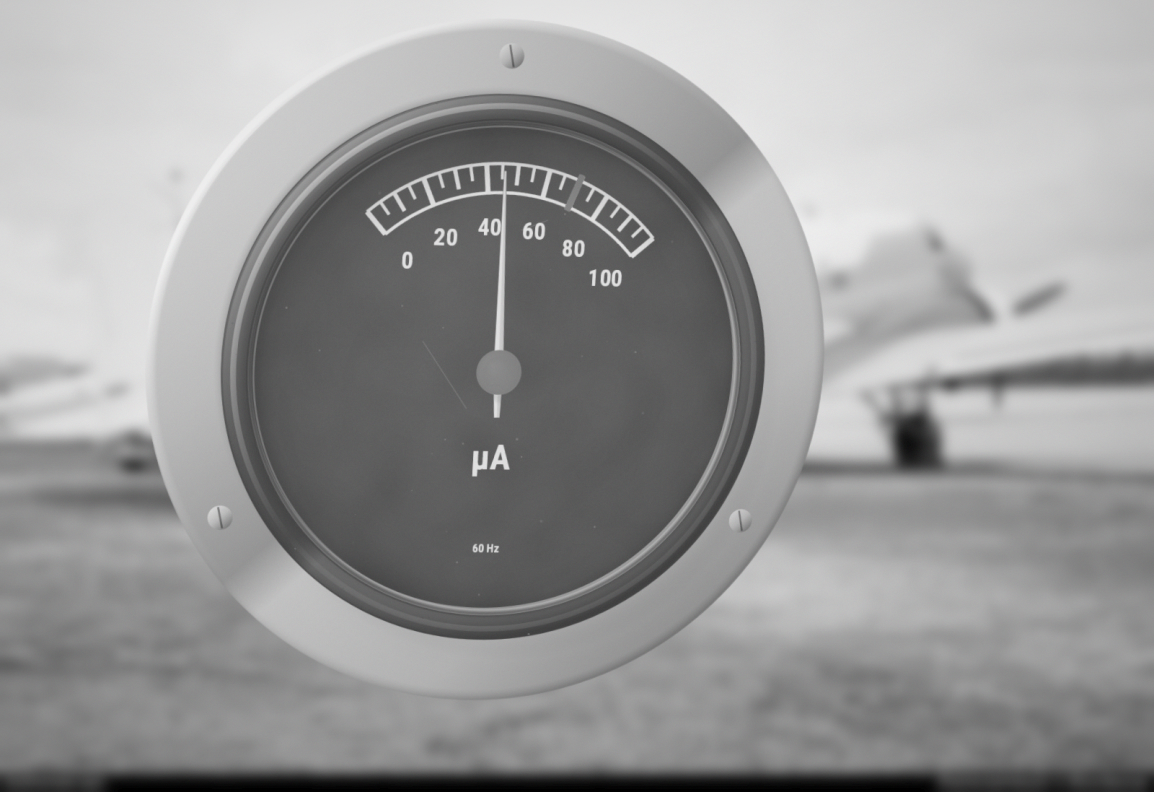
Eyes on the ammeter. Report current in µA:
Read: 45 µA
